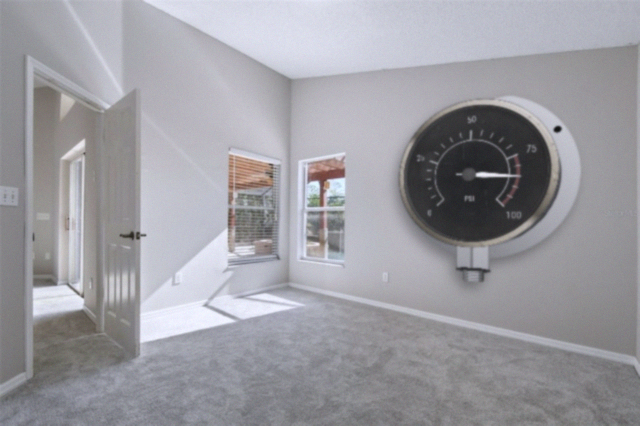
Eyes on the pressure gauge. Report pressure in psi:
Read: 85 psi
